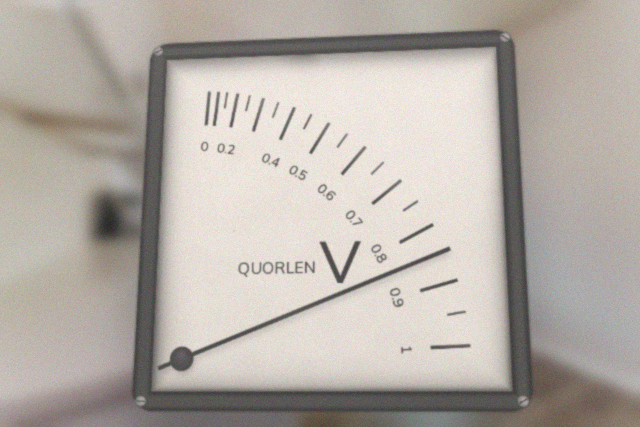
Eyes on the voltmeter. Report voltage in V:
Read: 0.85 V
